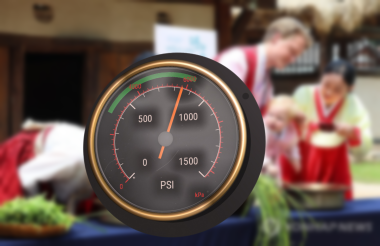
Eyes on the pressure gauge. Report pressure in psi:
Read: 850 psi
